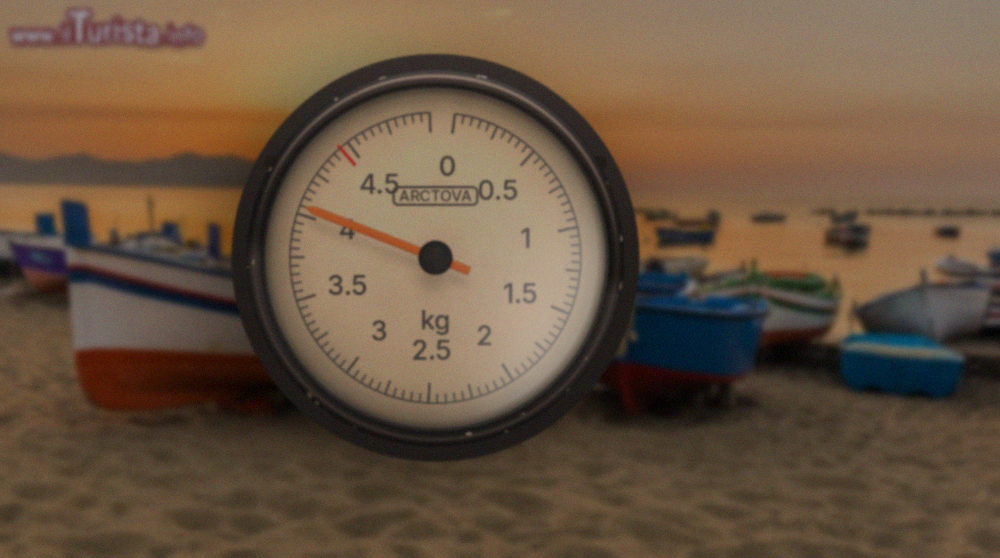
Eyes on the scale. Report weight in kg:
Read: 4.05 kg
